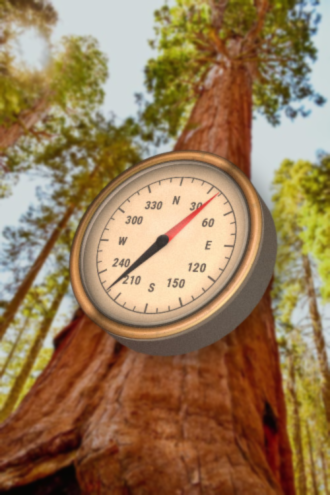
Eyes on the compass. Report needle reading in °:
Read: 40 °
